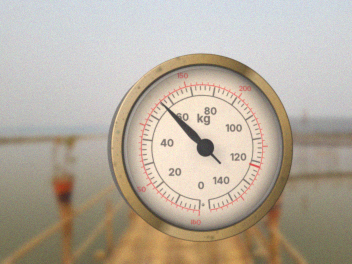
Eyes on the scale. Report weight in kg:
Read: 56 kg
